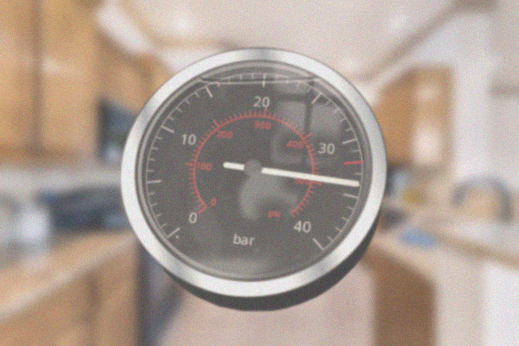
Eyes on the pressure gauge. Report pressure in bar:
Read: 34 bar
